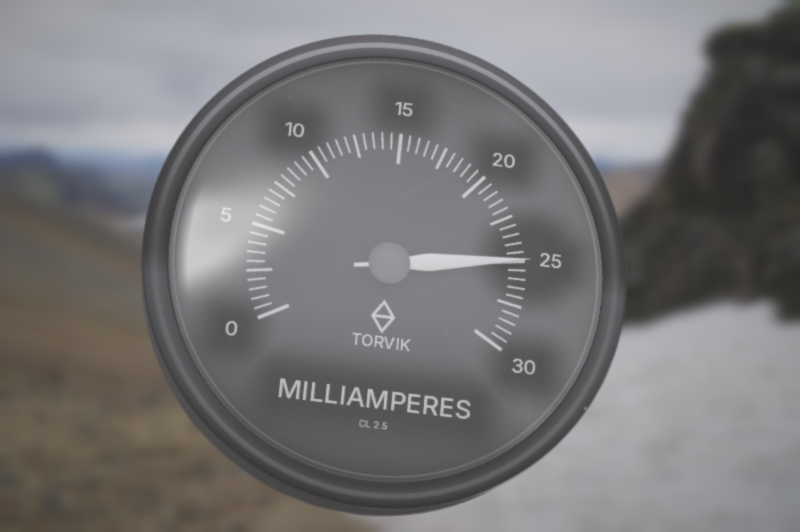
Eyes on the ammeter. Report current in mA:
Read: 25 mA
